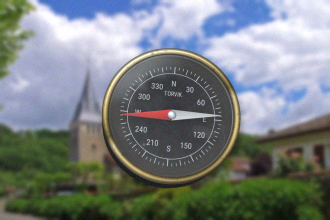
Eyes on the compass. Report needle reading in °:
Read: 265 °
